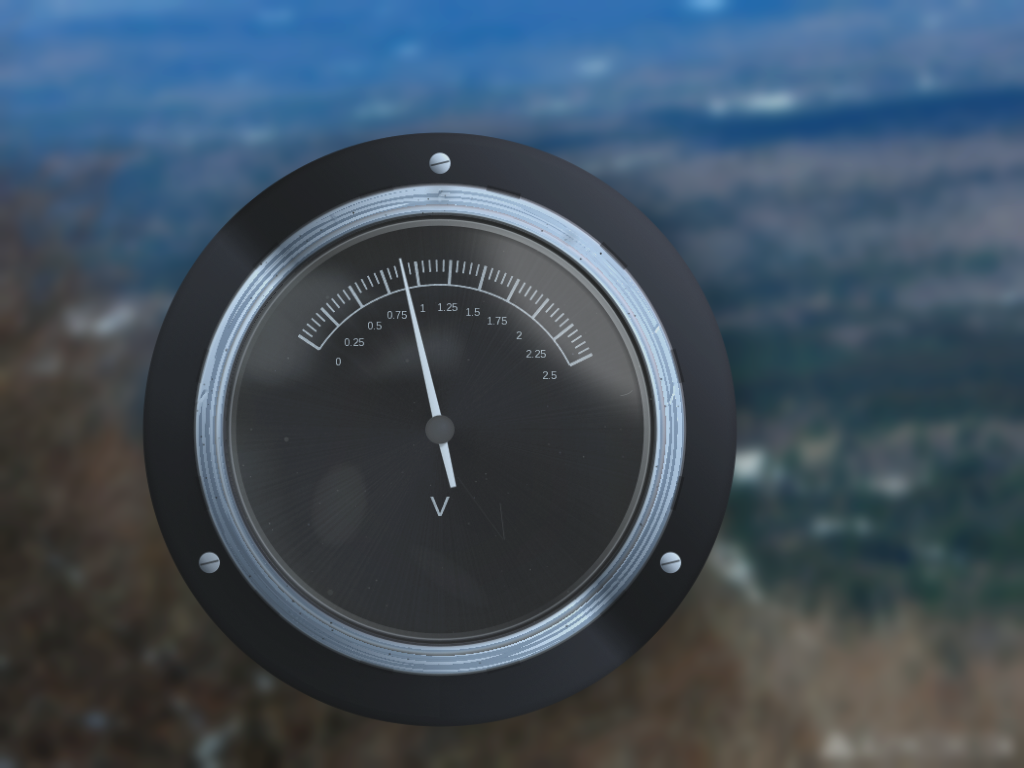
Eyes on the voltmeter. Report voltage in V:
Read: 0.9 V
